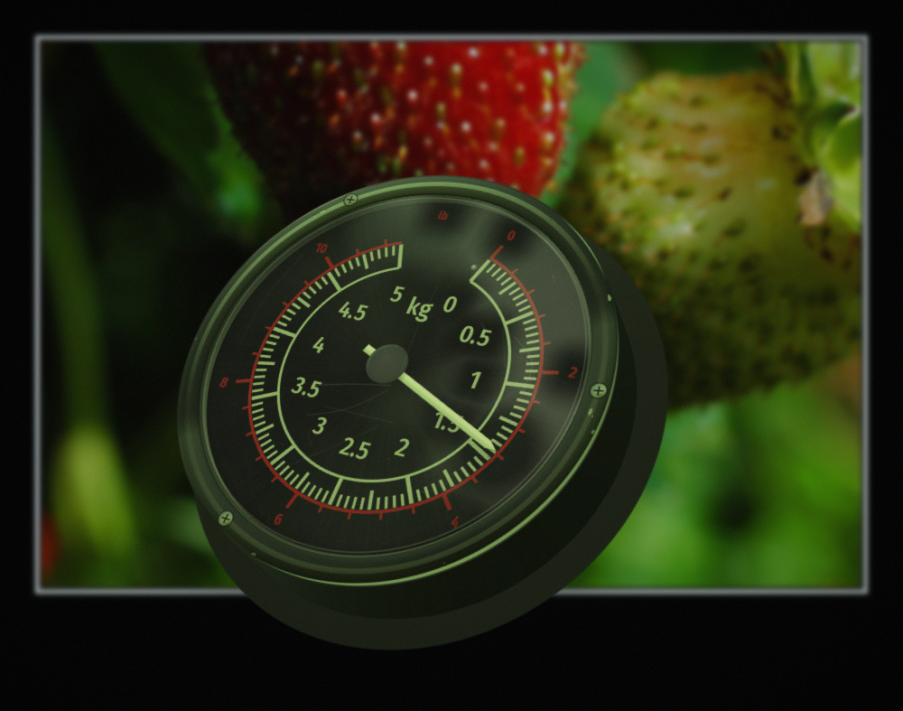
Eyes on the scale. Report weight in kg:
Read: 1.45 kg
